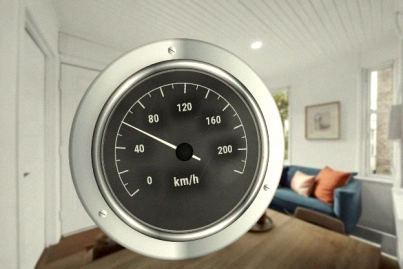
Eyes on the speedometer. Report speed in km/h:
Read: 60 km/h
